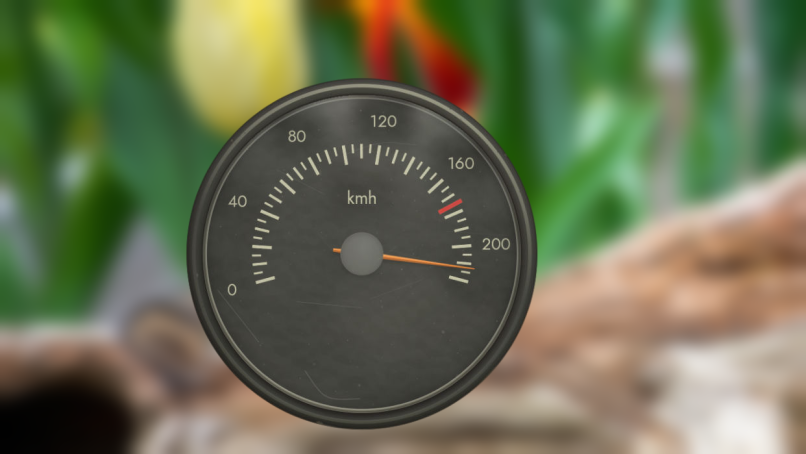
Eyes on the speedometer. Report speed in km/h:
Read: 212.5 km/h
